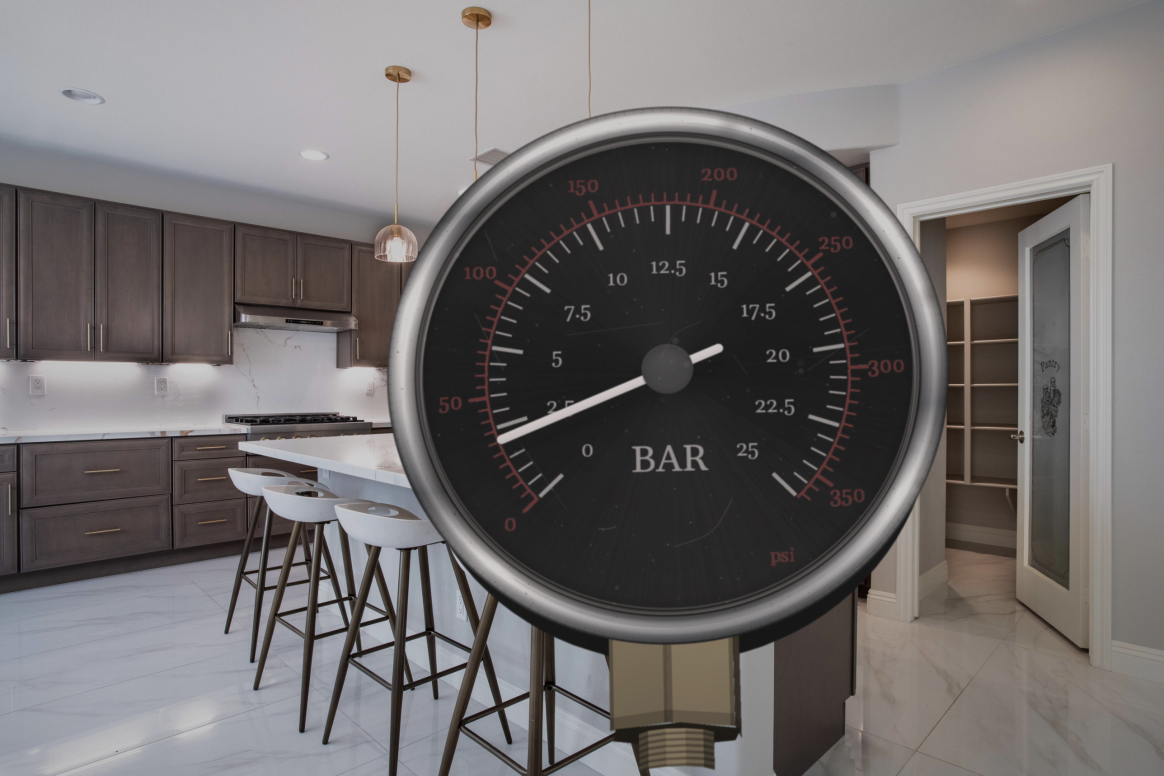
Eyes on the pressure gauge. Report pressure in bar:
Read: 2 bar
